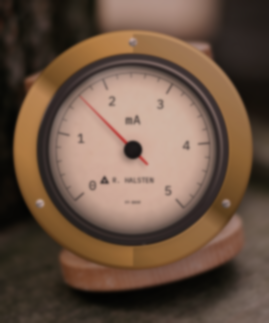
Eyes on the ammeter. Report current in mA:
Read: 1.6 mA
